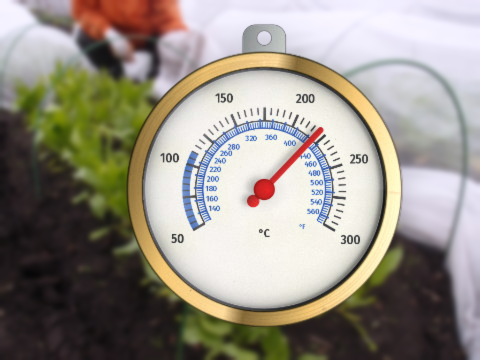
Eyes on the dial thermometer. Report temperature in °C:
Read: 220 °C
